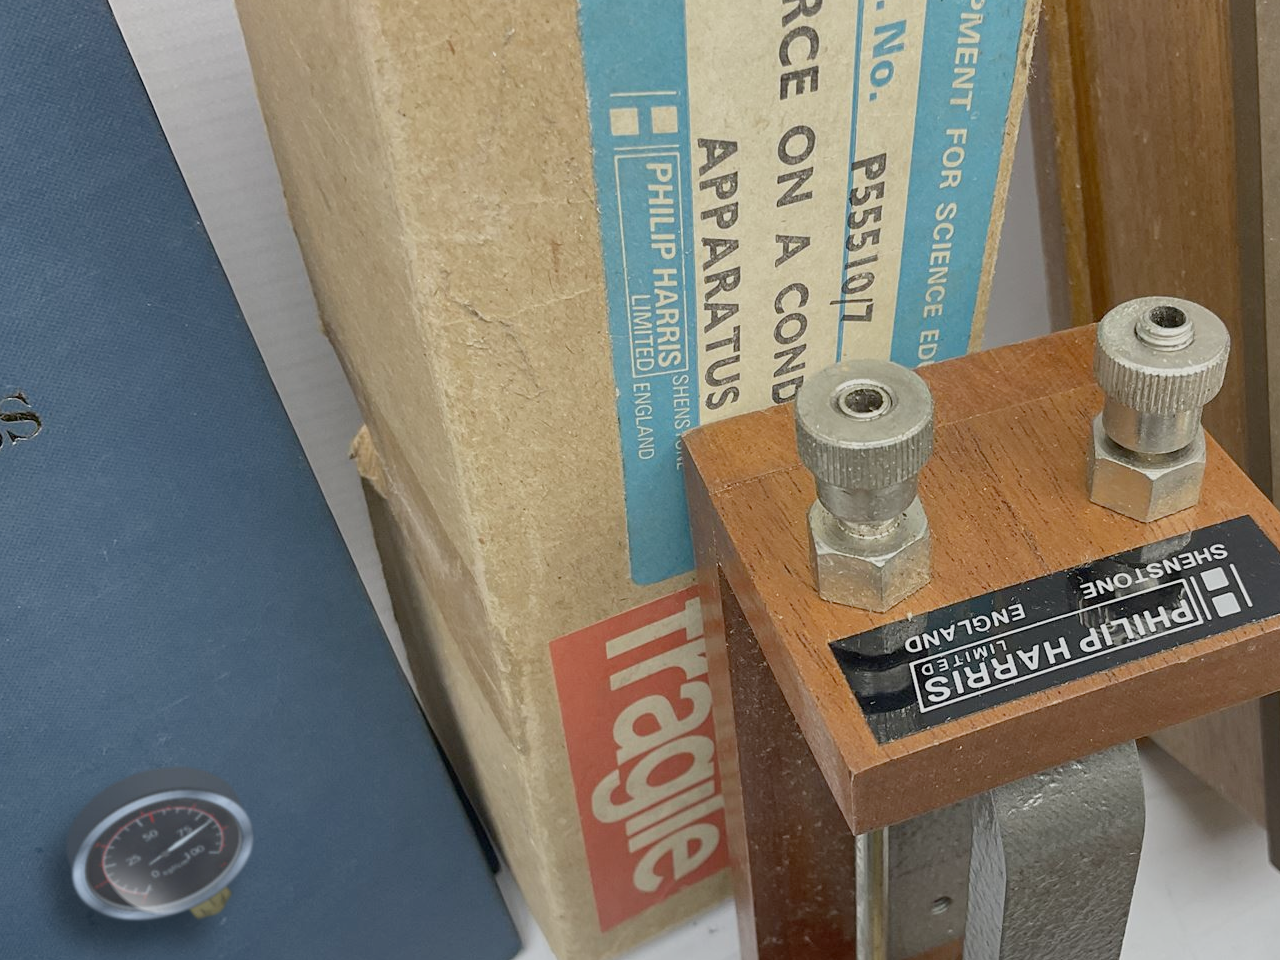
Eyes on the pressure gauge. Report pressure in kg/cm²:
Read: 80 kg/cm²
